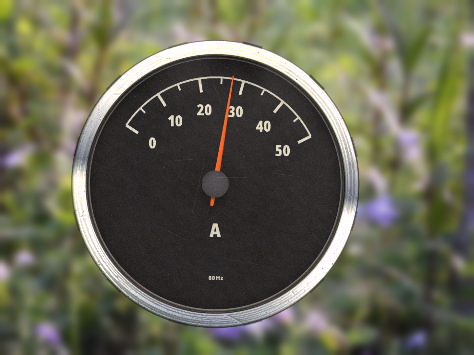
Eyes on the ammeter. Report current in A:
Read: 27.5 A
